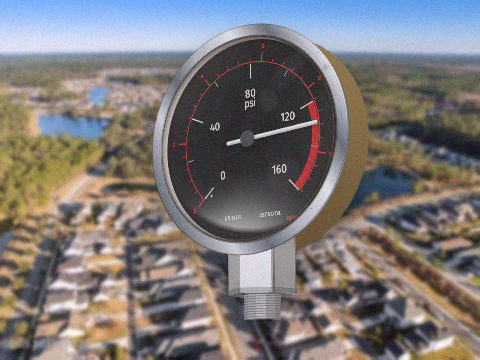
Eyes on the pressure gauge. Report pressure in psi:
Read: 130 psi
